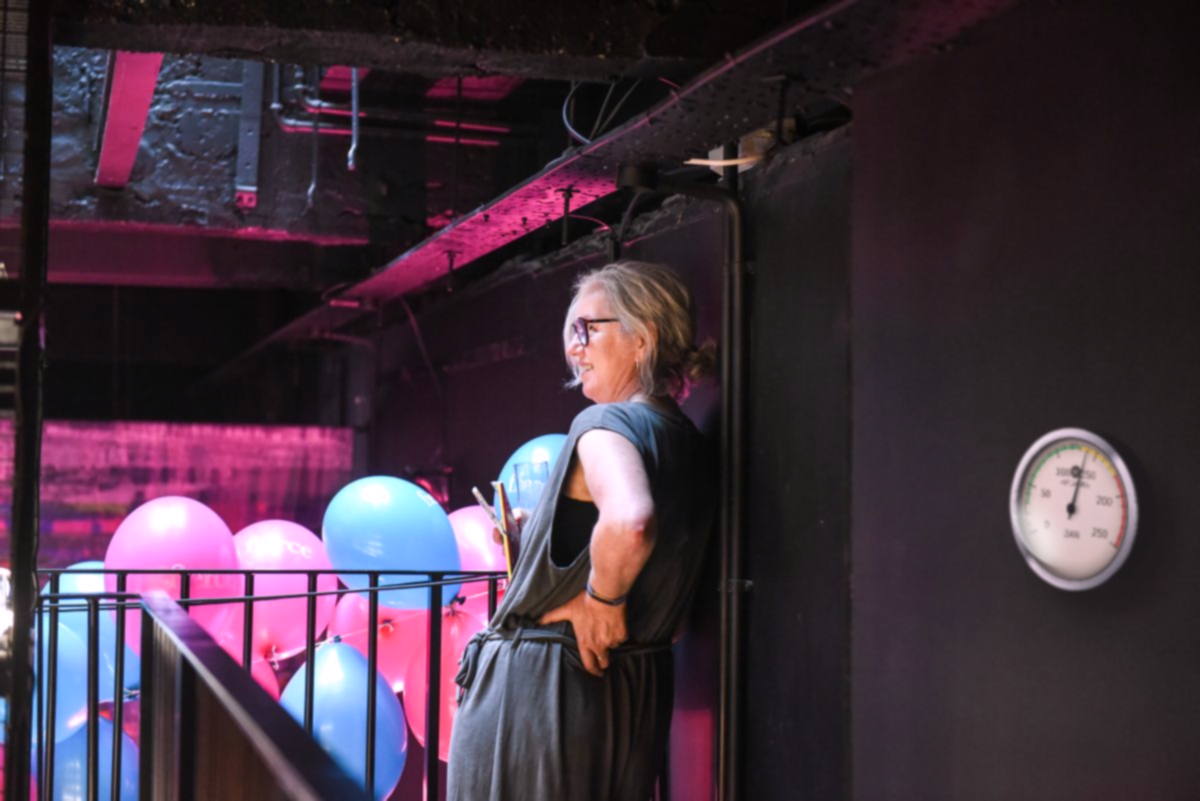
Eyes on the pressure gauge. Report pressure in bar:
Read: 140 bar
